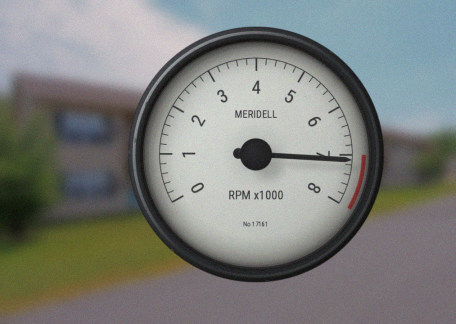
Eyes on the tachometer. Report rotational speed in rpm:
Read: 7100 rpm
